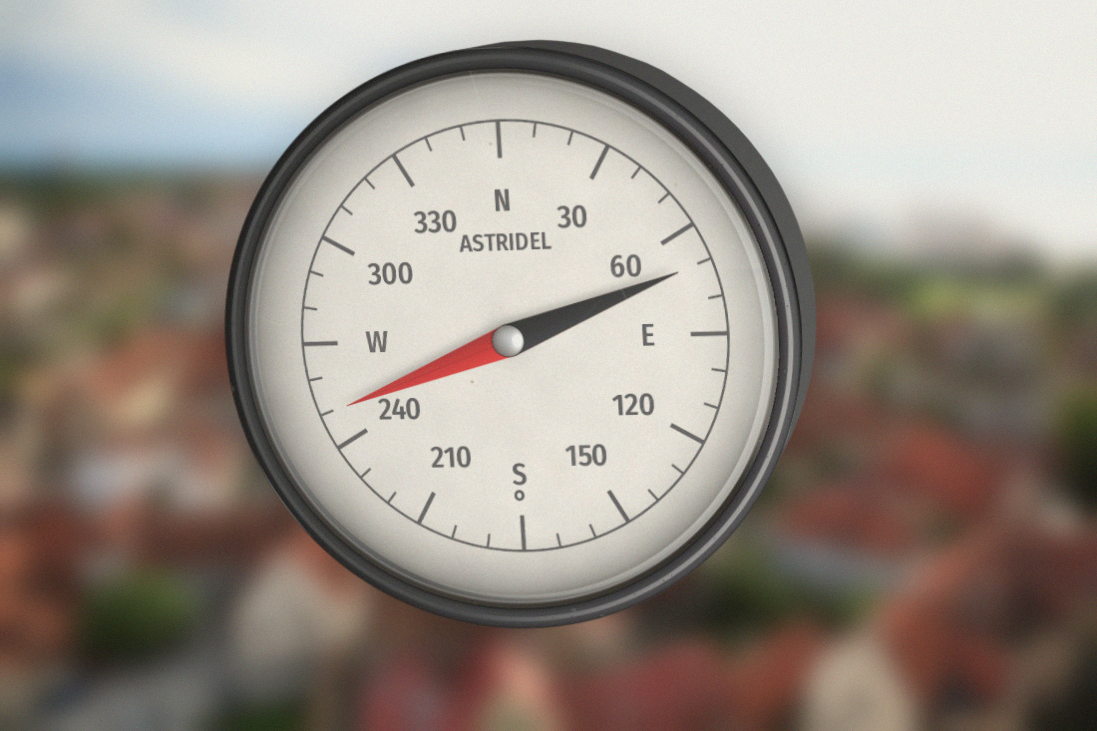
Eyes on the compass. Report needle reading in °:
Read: 250 °
